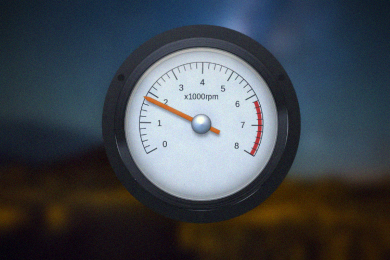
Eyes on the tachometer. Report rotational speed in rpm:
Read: 1800 rpm
